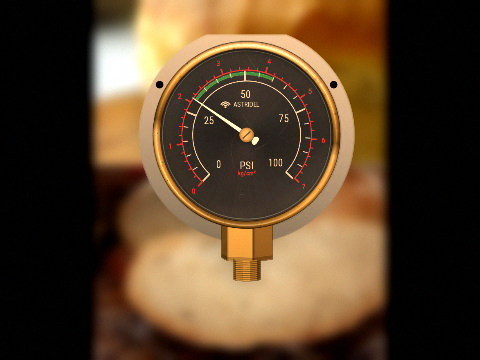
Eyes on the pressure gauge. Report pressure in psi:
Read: 30 psi
